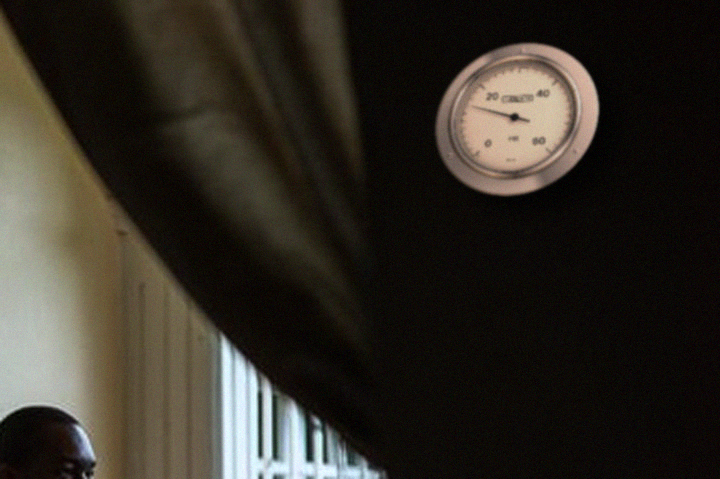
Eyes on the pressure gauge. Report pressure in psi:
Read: 14 psi
